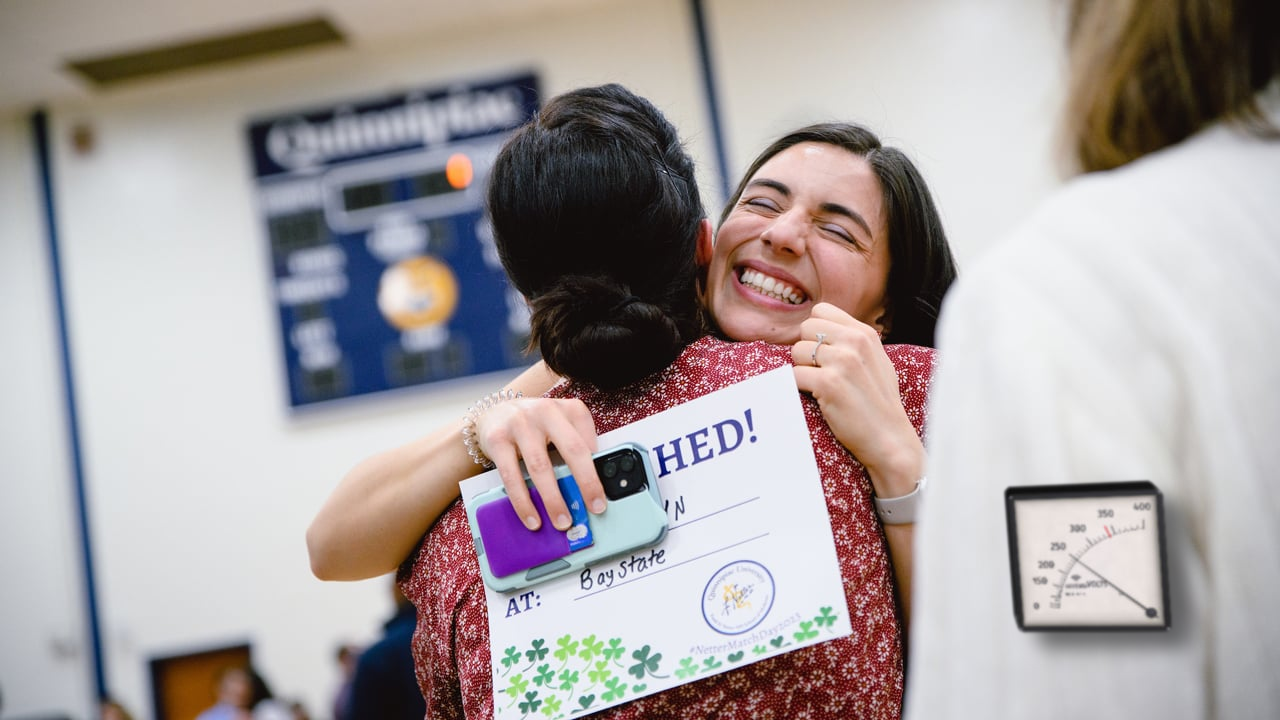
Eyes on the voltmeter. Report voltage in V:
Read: 250 V
